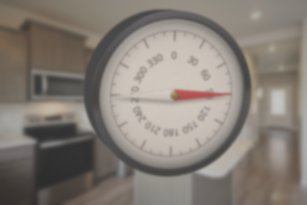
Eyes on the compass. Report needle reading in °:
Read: 90 °
